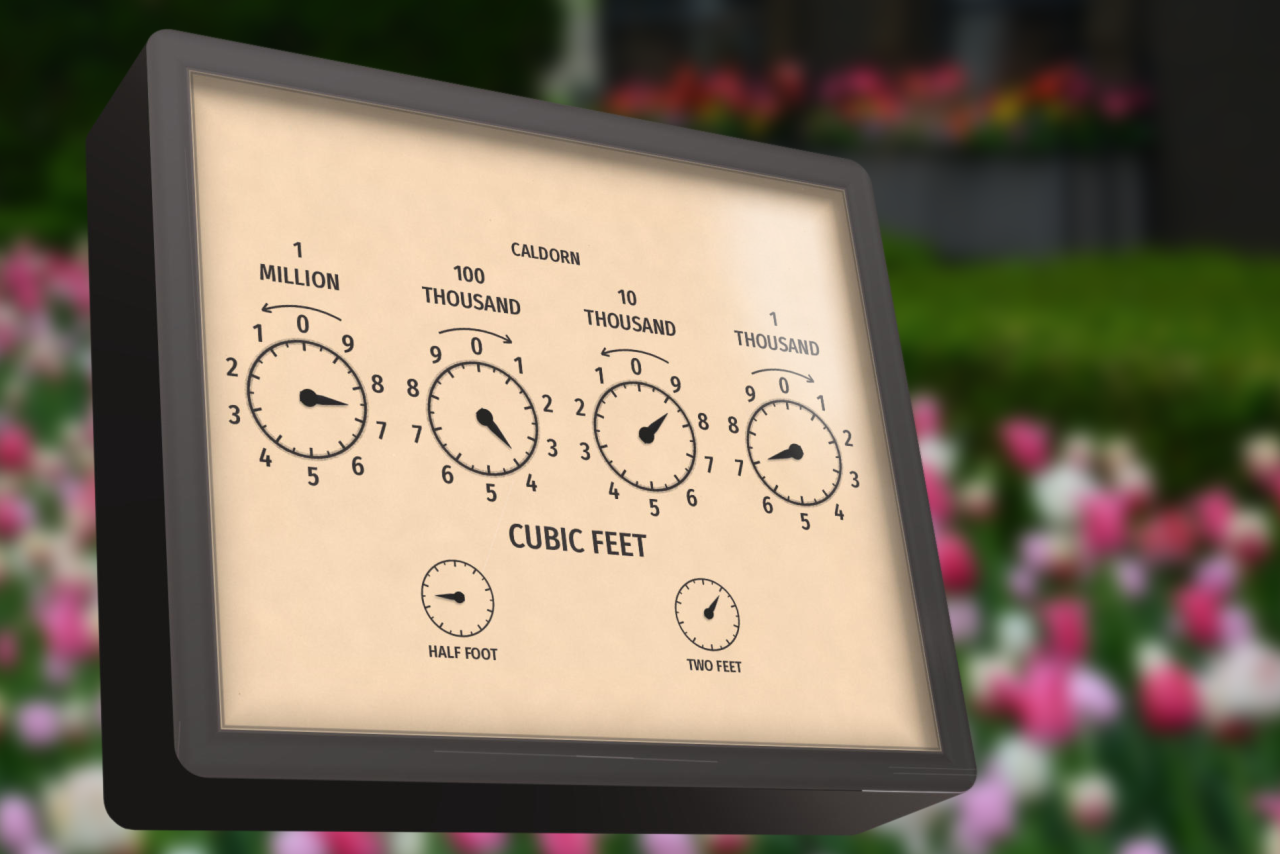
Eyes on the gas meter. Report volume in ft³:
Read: 738700 ft³
